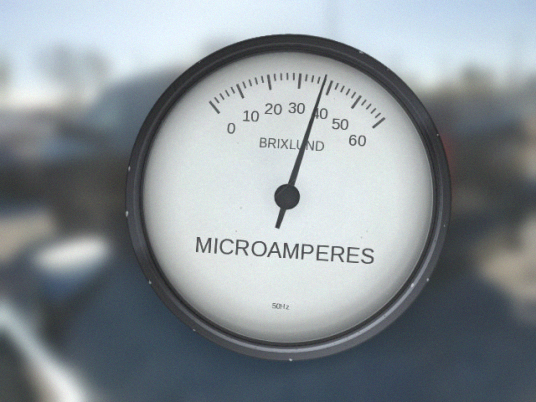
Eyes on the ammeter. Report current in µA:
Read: 38 µA
